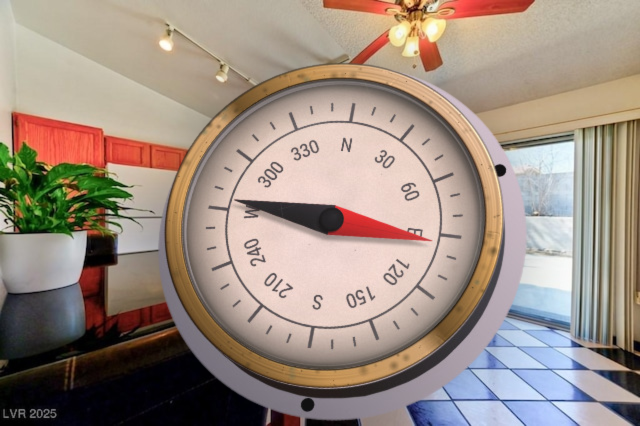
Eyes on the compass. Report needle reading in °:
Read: 95 °
